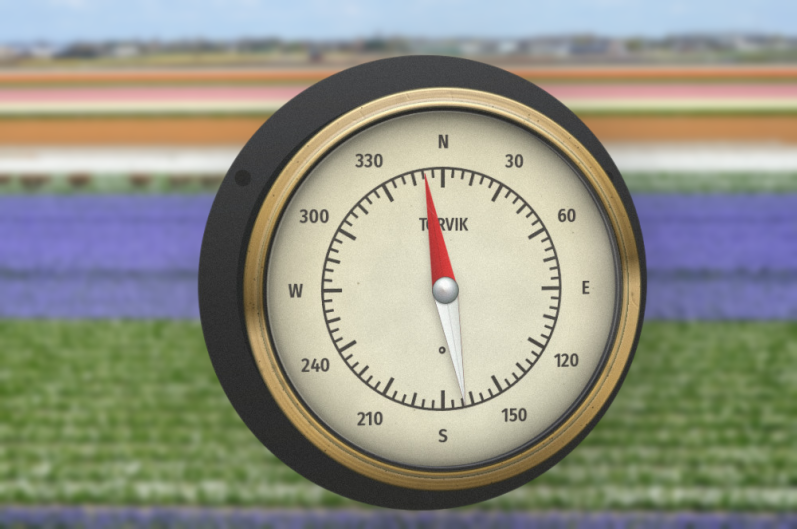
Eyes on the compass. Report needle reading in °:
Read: 350 °
